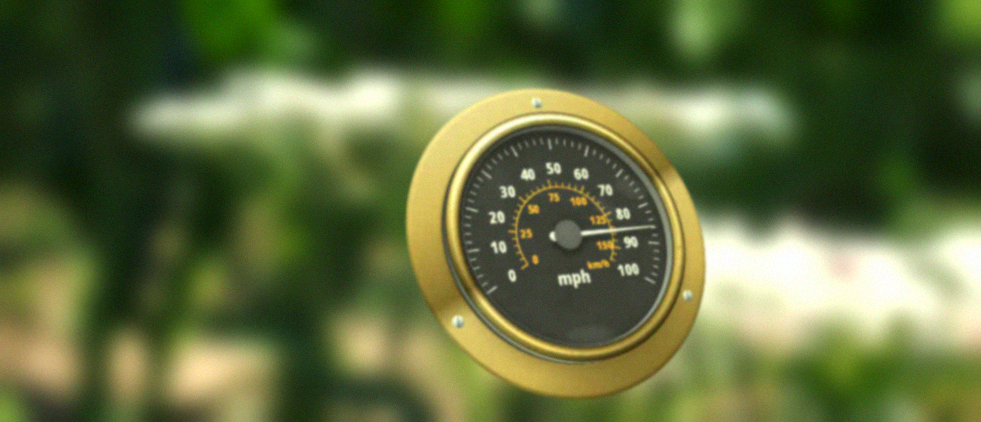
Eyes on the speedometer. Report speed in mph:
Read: 86 mph
